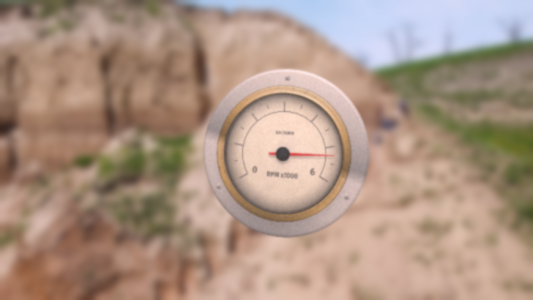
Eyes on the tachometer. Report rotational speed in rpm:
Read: 5250 rpm
